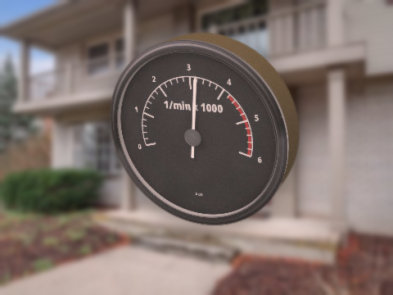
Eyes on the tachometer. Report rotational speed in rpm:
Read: 3200 rpm
